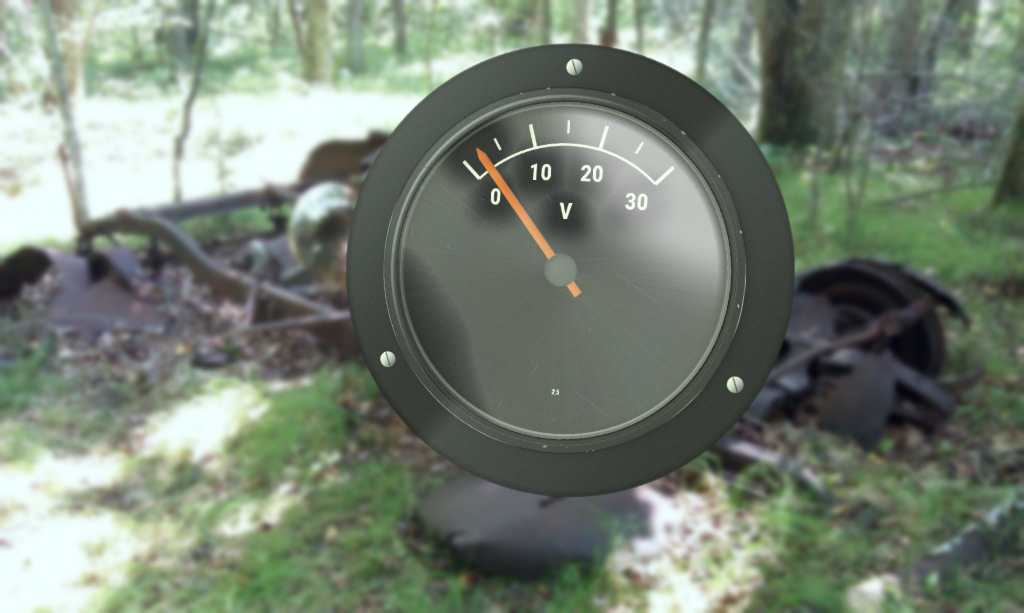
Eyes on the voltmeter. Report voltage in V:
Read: 2.5 V
